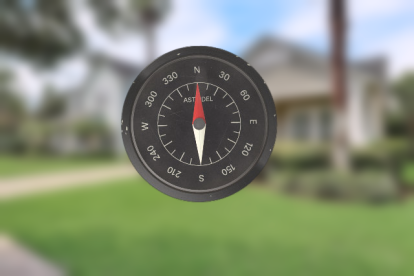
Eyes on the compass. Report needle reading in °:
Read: 0 °
